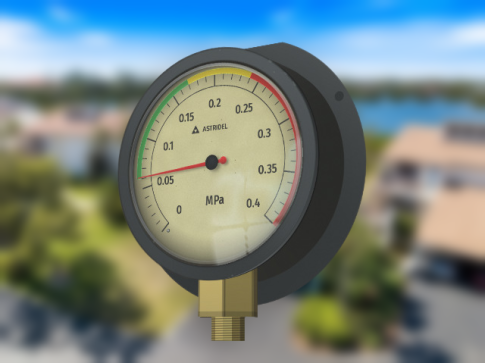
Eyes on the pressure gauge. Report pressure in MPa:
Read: 0.06 MPa
